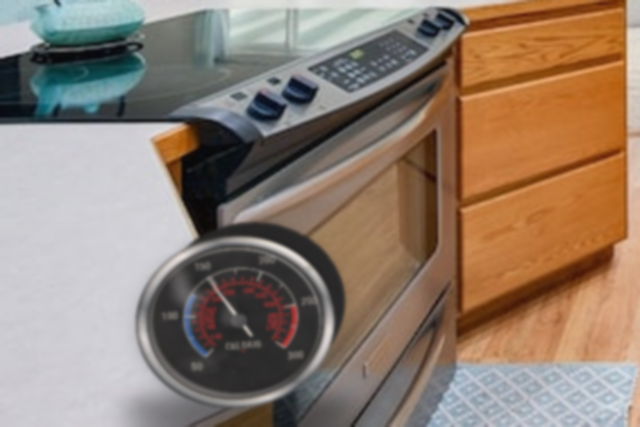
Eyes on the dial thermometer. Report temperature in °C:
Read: 150 °C
